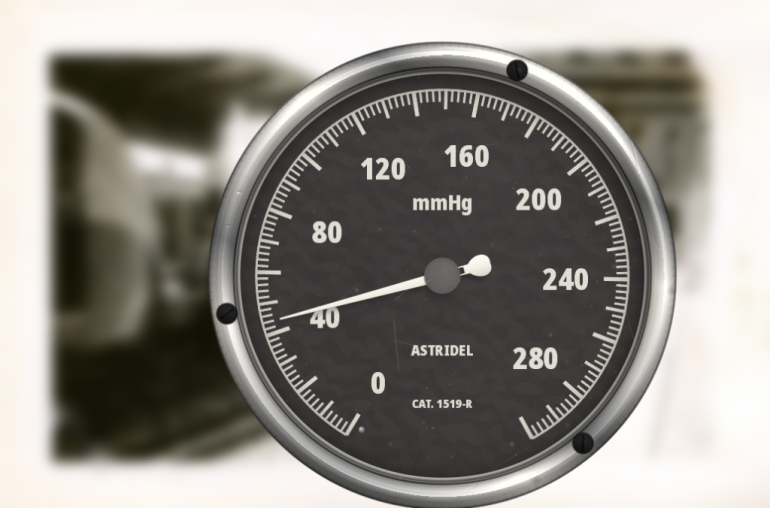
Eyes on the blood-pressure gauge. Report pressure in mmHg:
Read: 44 mmHg
